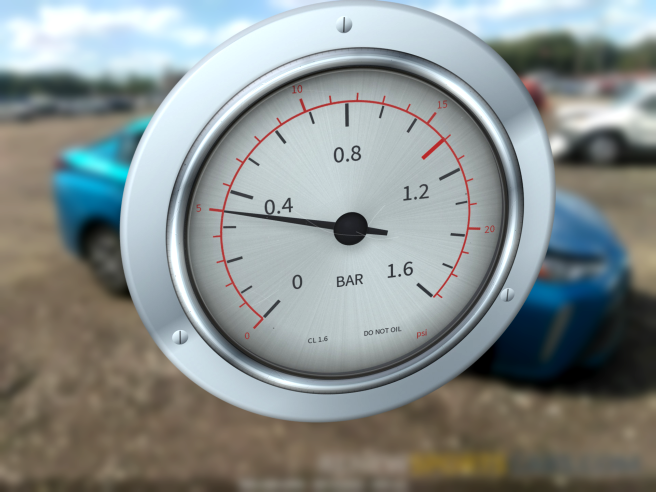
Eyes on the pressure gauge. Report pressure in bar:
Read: 0.35 bar
